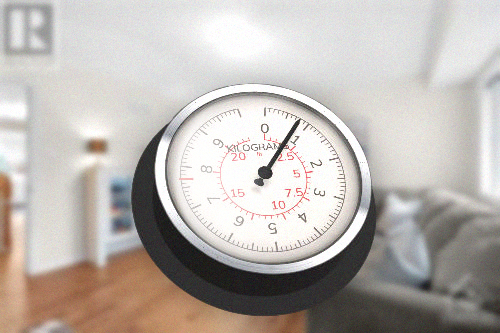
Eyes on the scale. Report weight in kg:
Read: 0.8 kg
